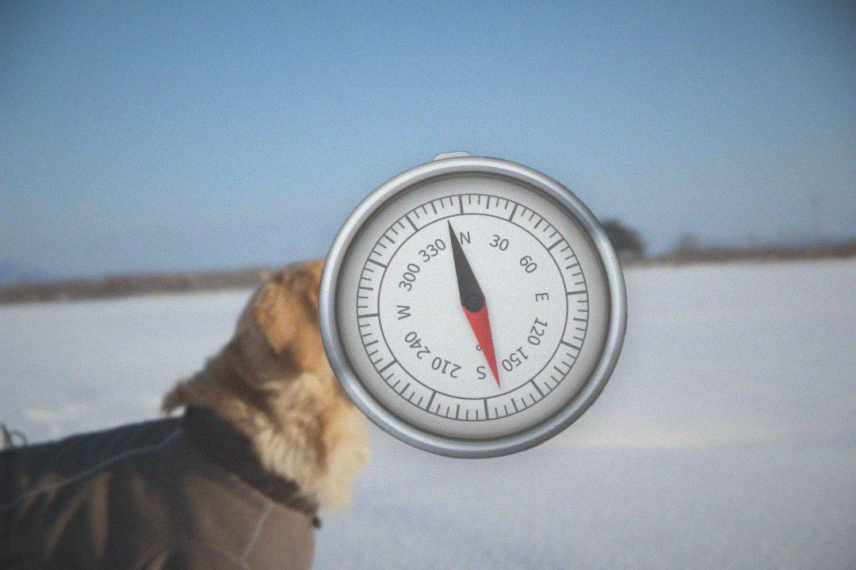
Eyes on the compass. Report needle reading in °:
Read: 170 °
